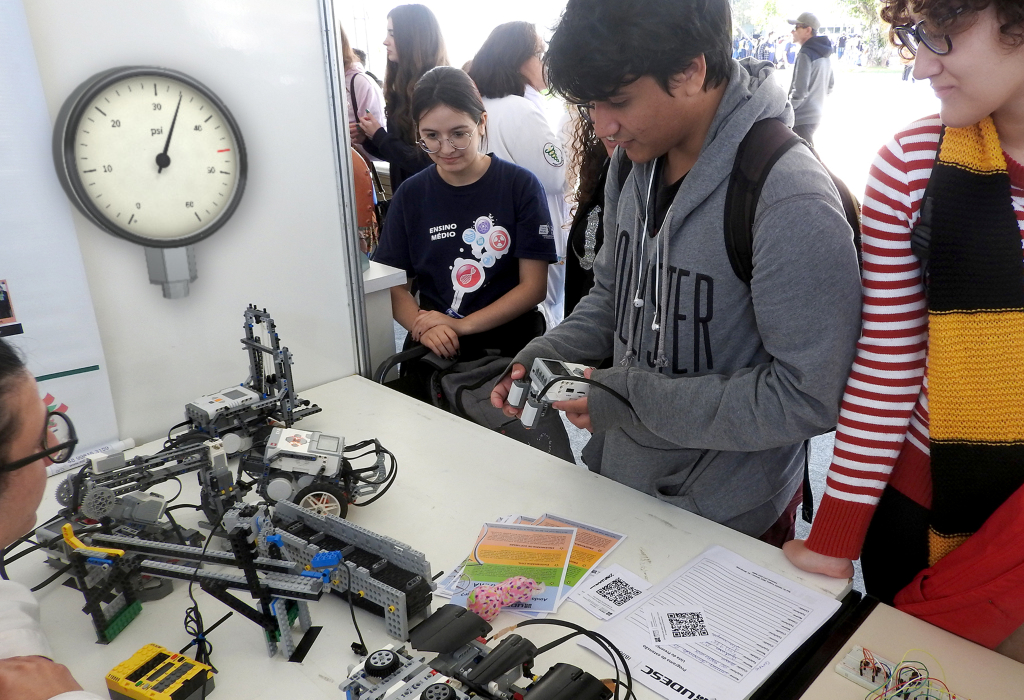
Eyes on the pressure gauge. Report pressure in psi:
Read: 34 psi
